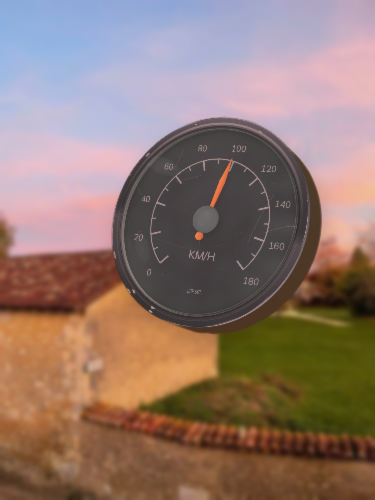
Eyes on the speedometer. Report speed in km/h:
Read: 100 km/h
